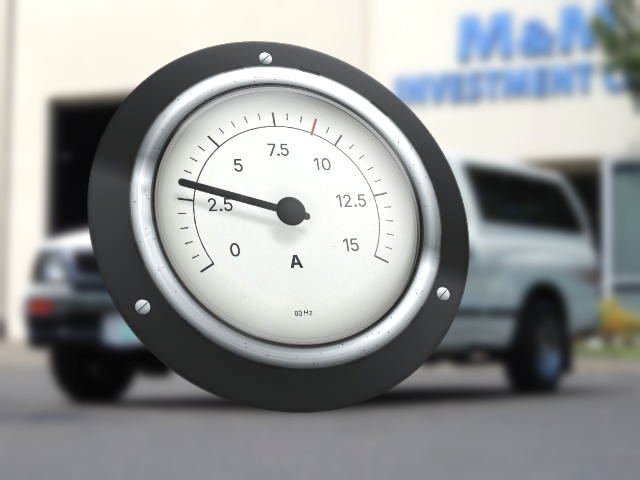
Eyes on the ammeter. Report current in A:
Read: 3 A
